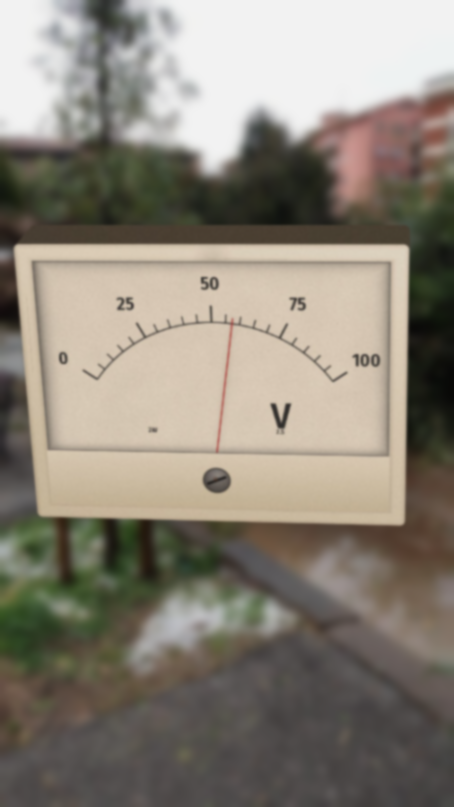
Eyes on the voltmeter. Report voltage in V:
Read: 57.5 V
